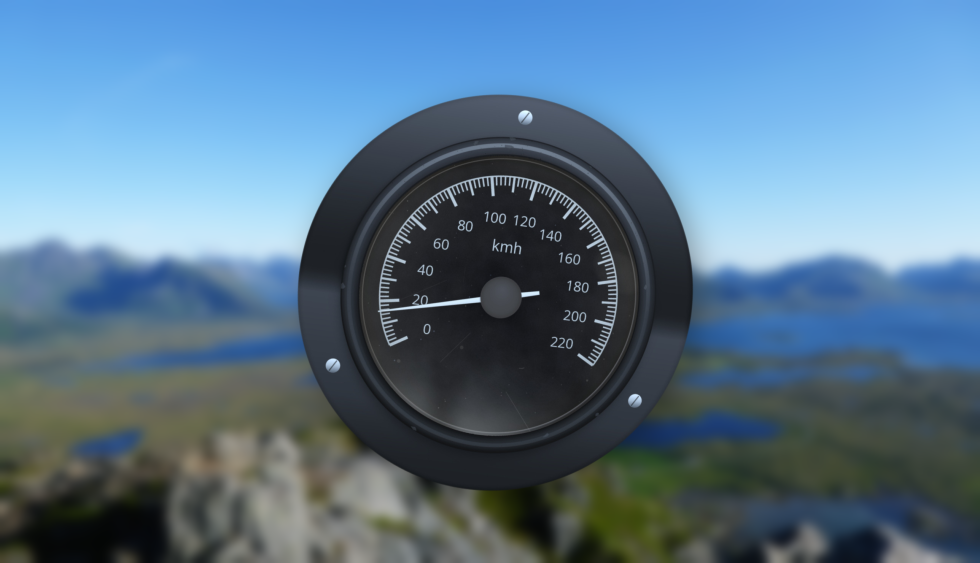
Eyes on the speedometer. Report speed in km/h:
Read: 16 km/h
